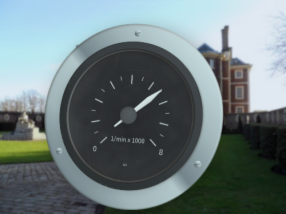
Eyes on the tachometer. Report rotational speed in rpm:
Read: 5500 rpm
